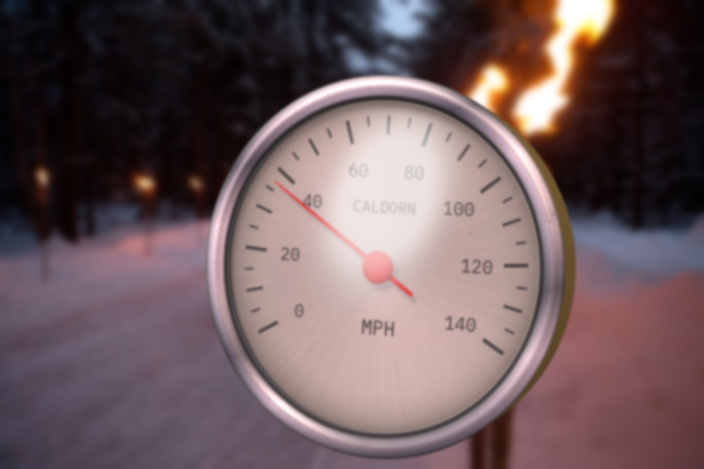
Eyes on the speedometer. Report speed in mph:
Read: 37.5 mph
